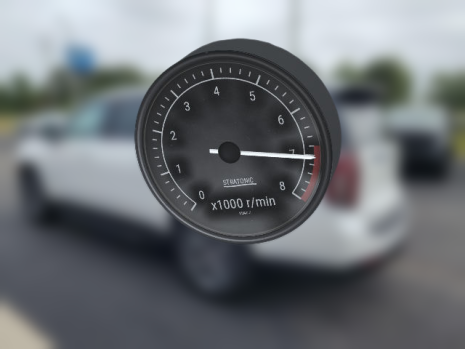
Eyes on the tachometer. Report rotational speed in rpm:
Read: 7000 rpm
